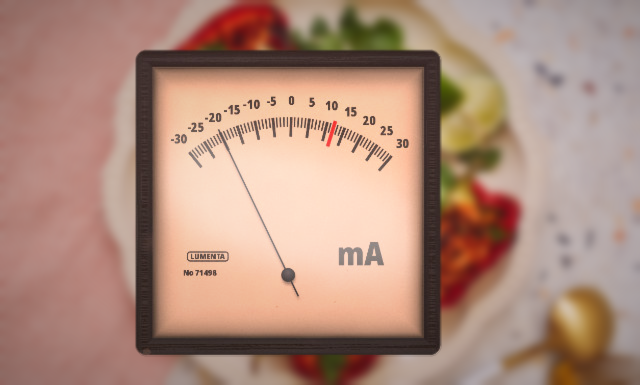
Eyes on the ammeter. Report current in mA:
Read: -20 mA
